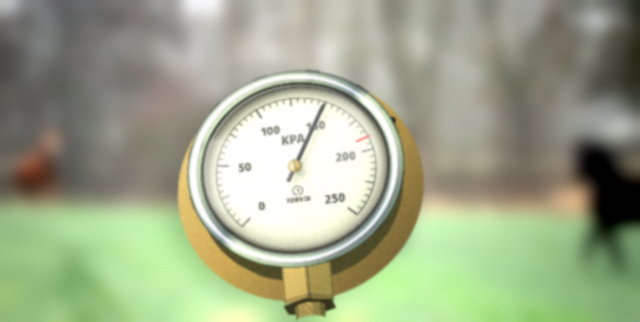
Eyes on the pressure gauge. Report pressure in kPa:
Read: 150 kPa
